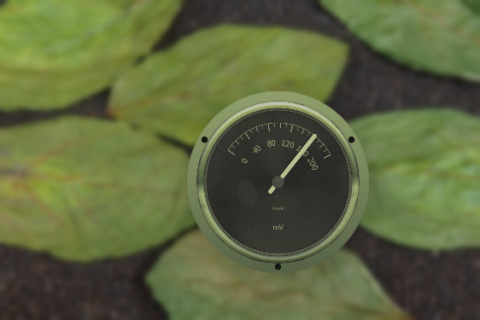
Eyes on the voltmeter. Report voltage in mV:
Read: 160 mV
